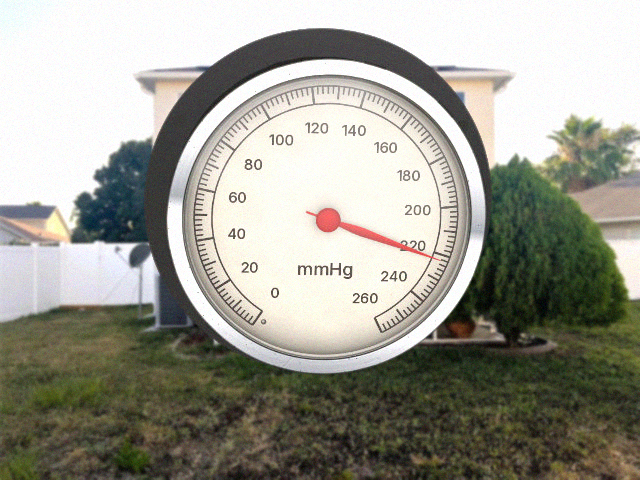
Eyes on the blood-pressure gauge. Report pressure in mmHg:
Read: 222 mmHg
